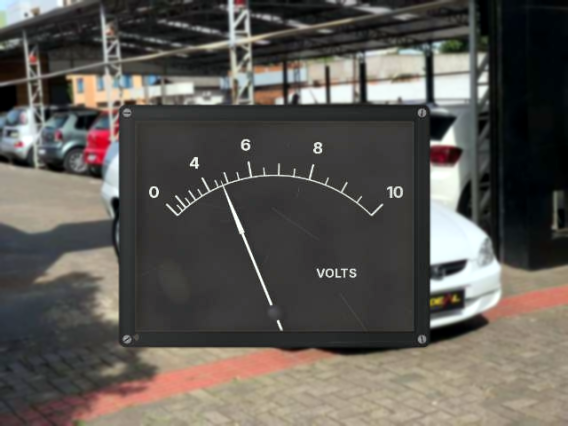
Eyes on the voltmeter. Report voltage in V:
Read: 4.75 V
